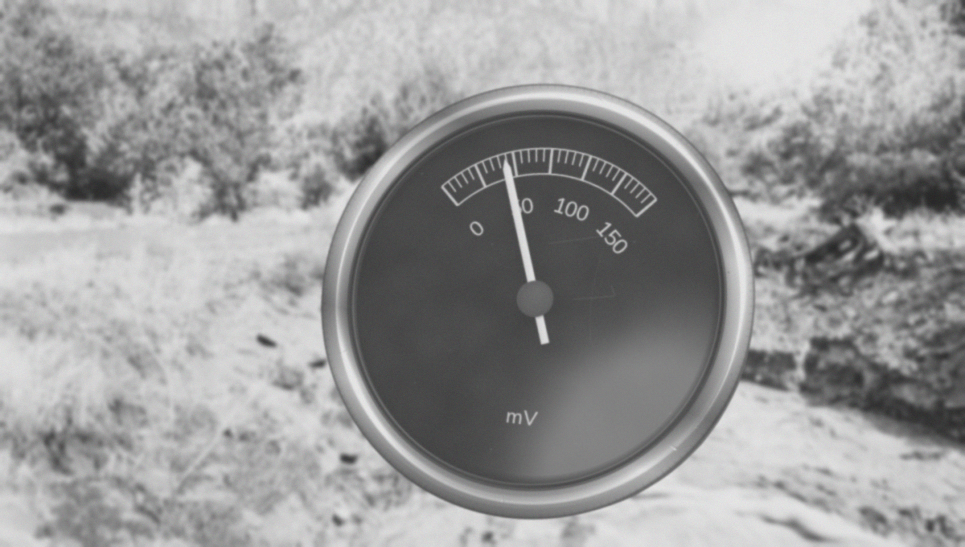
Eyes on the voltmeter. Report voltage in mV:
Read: 45 mV
